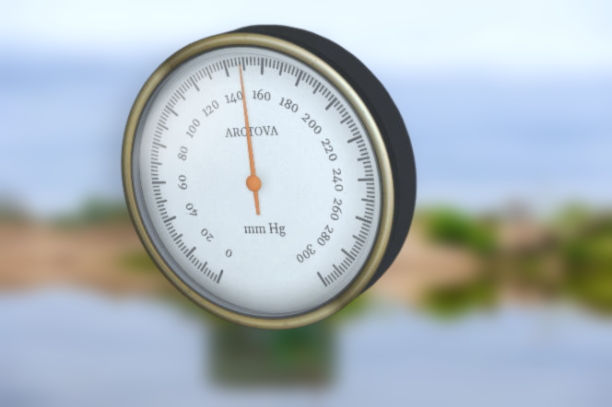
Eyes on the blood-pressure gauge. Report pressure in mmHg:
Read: 150 mmHg
